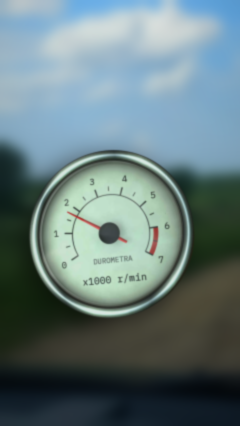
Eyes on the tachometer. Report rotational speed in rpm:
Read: 1750 rpm
